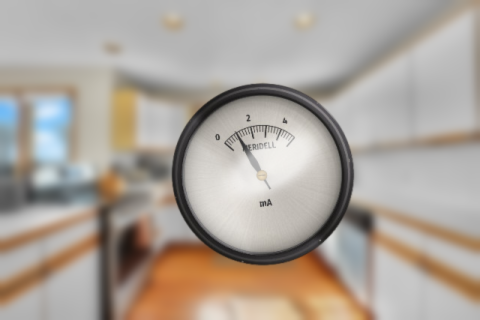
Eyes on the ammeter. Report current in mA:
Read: 1 mA
